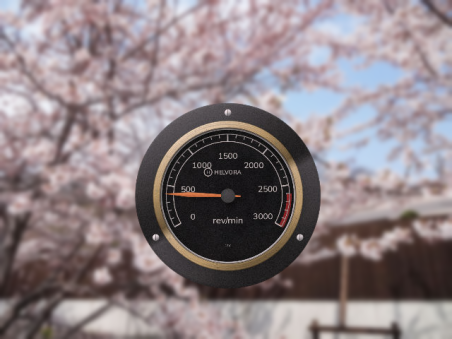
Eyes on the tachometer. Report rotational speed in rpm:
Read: 400 rpm
